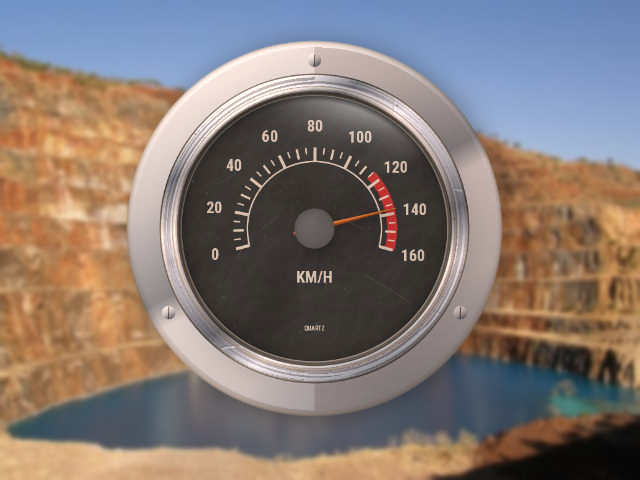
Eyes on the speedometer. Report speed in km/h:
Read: 137.5 km/h
